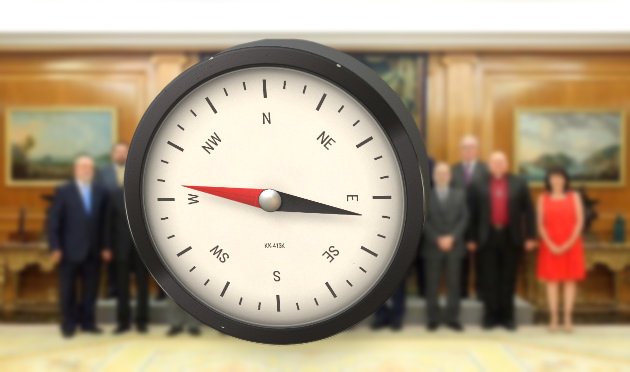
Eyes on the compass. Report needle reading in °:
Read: 280 °
